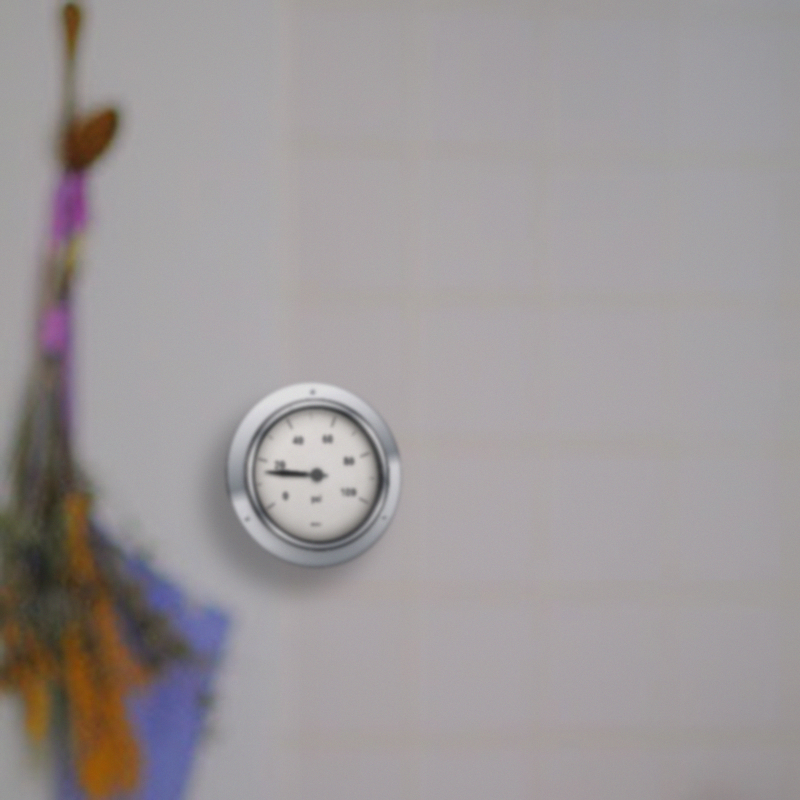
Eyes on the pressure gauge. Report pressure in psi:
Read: 15 psi
